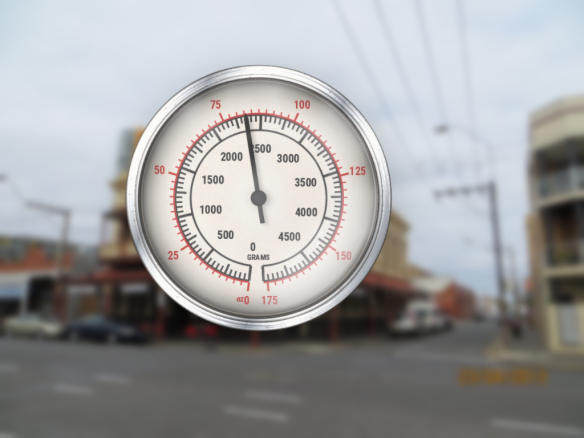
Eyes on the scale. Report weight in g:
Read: 2350 g
